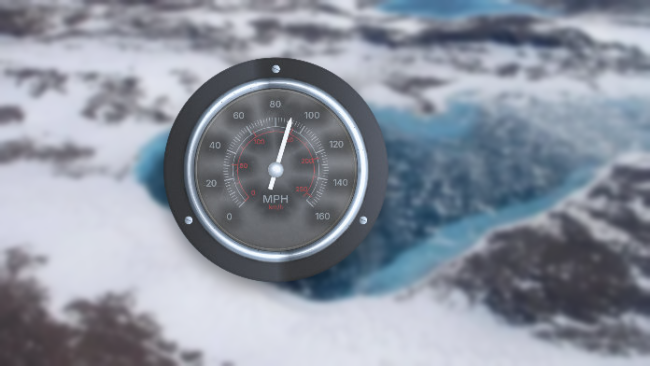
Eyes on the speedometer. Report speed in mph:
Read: 90 mph
